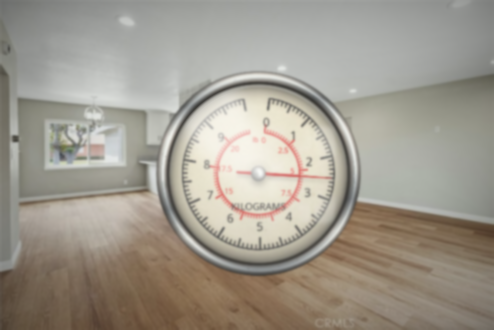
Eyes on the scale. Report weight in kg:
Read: 2.5 kg
